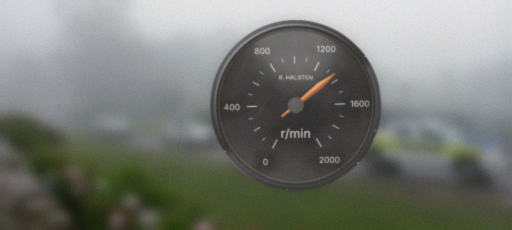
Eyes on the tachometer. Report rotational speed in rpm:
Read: 1350 rpm
